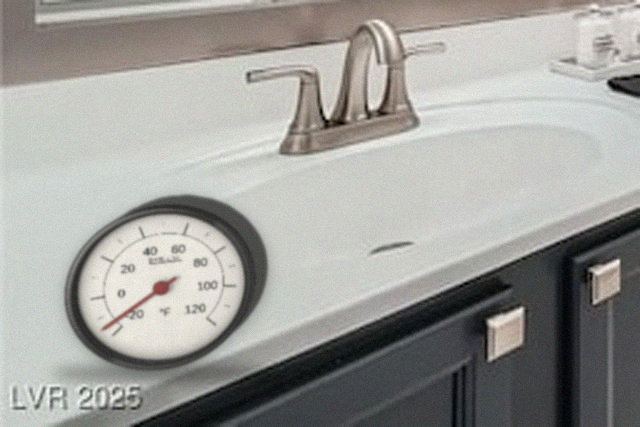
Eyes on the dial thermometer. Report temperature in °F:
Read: -15 °F
